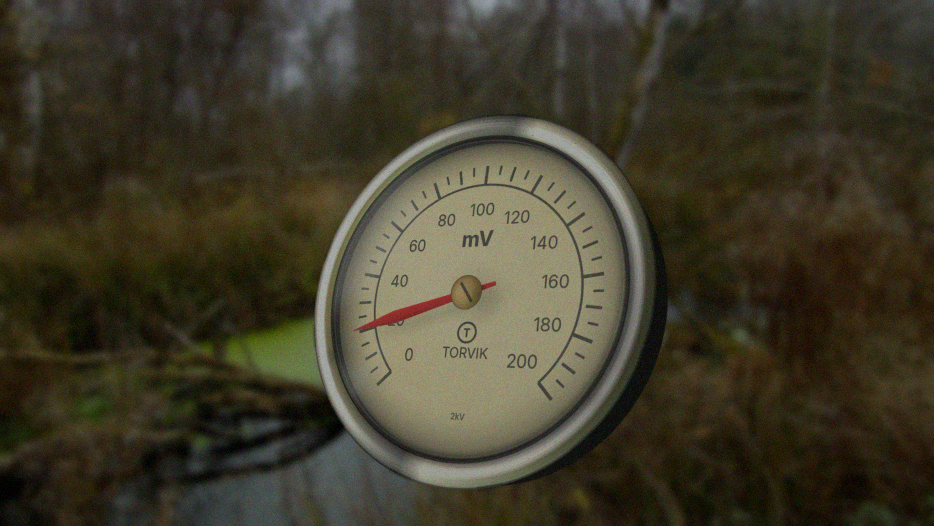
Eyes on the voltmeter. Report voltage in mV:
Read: 20 mV
